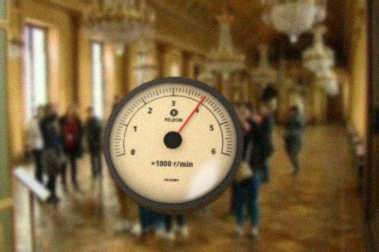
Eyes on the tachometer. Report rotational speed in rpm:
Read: 4000 rpm
